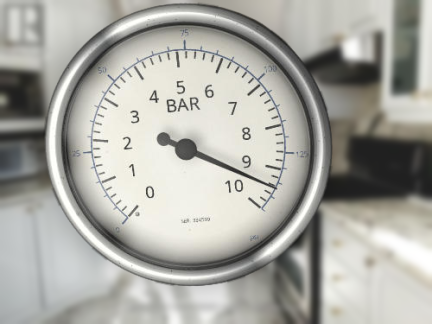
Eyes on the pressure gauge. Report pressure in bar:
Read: 9.4 bar
